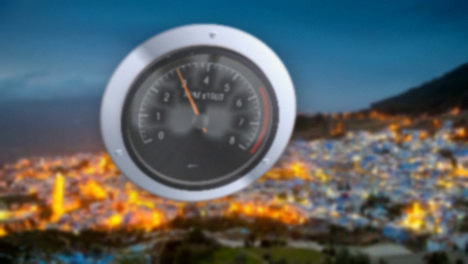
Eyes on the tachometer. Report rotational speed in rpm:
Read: 3000 rpm
